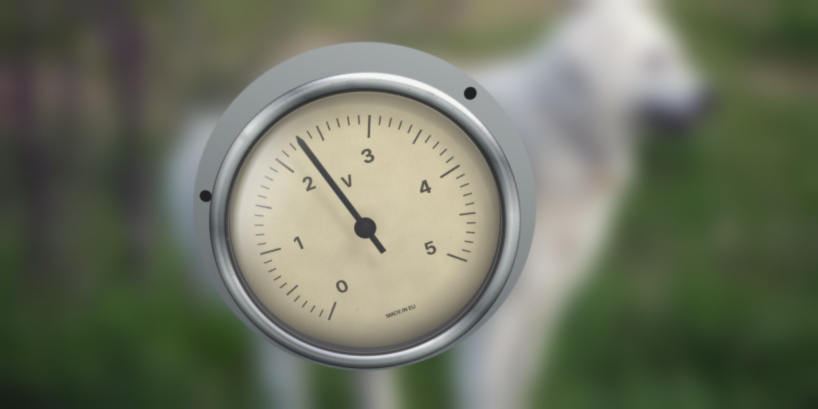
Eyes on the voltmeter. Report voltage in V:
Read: 2.3 V
